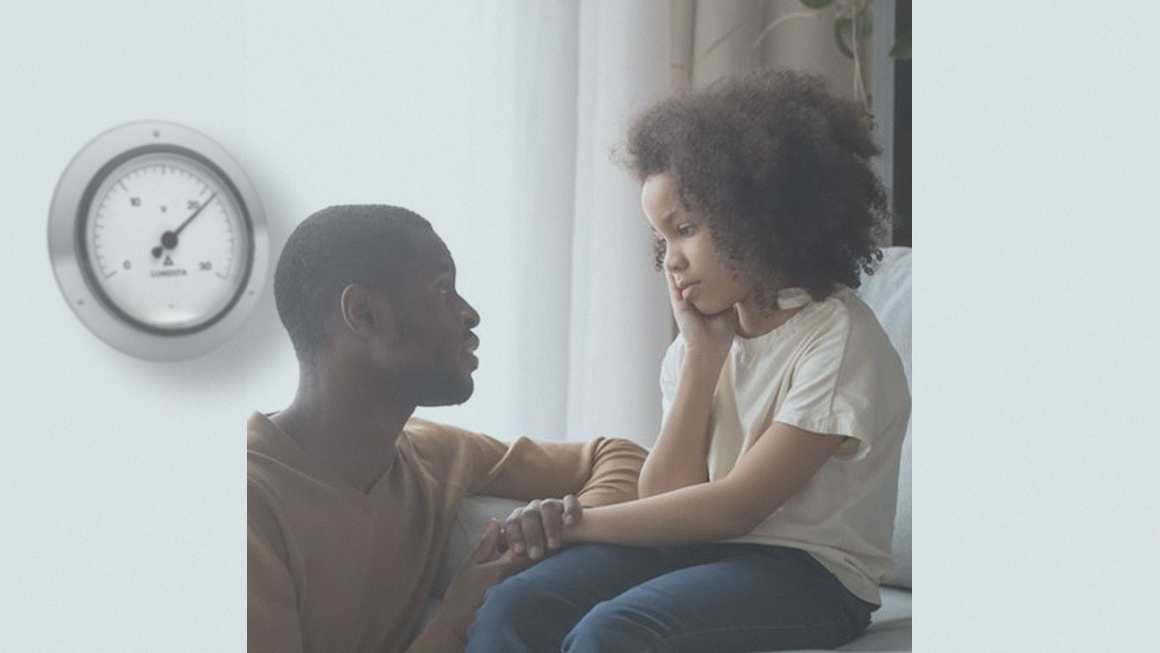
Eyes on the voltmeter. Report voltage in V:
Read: 21 V
